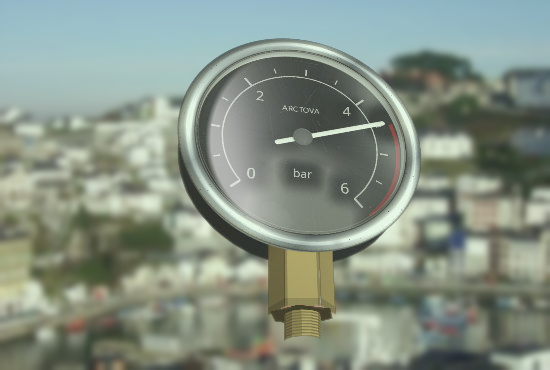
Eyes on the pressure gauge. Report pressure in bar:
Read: 4.5 bar
